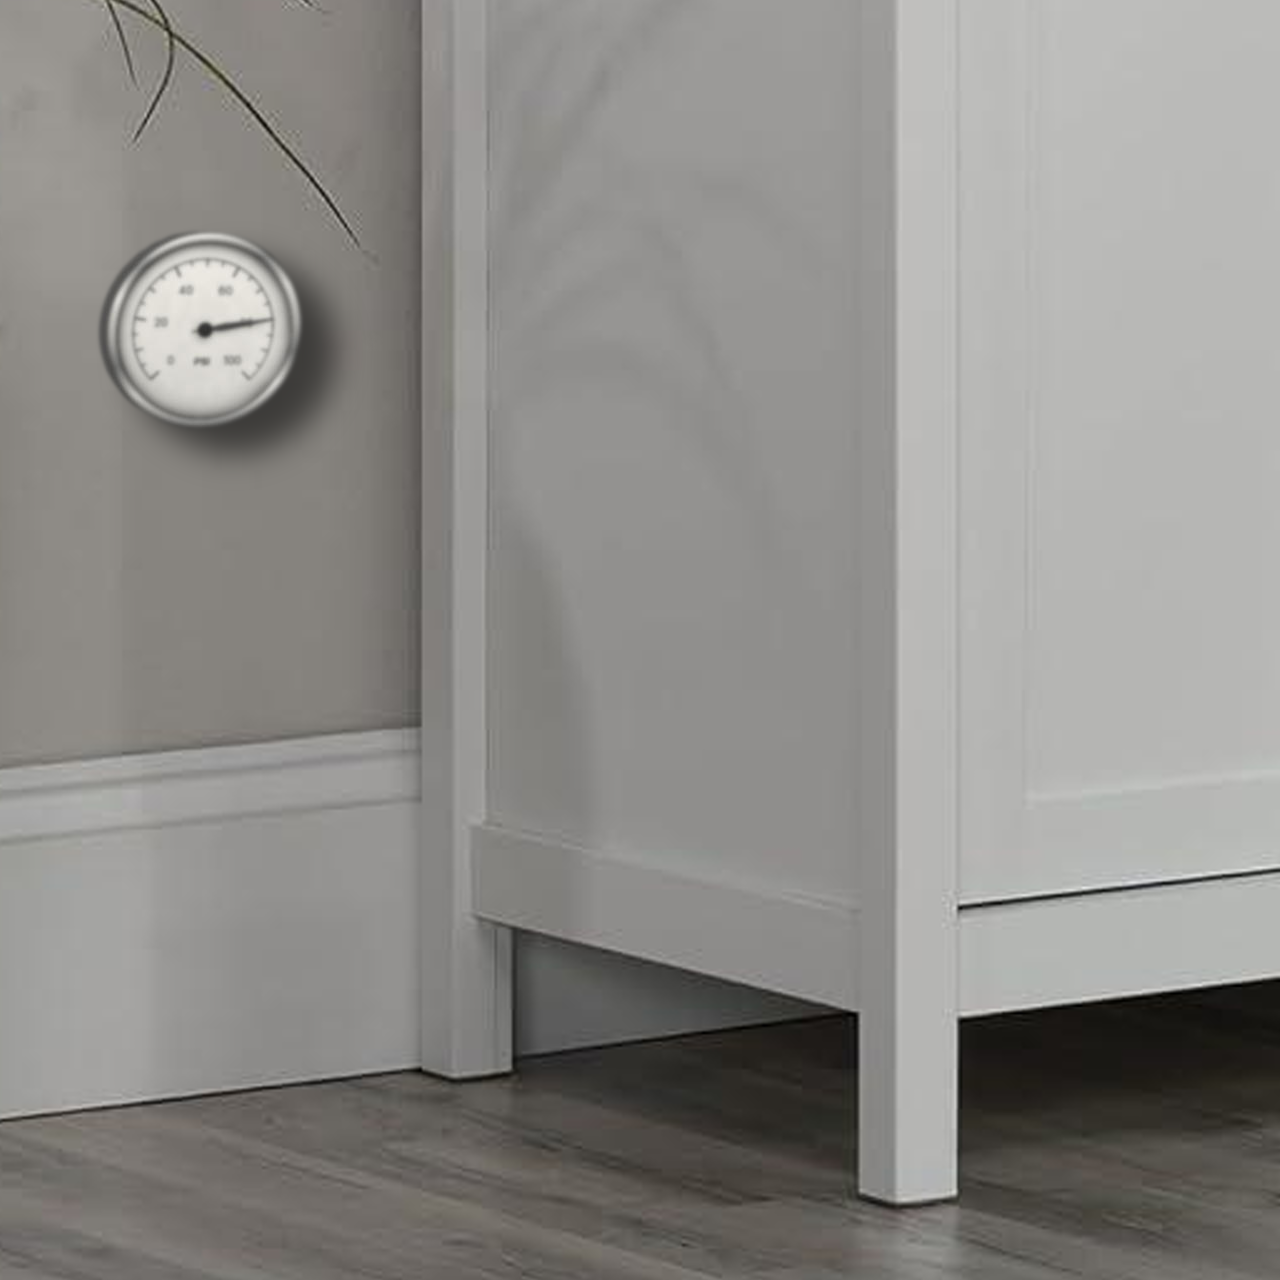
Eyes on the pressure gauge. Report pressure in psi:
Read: 80 psi
